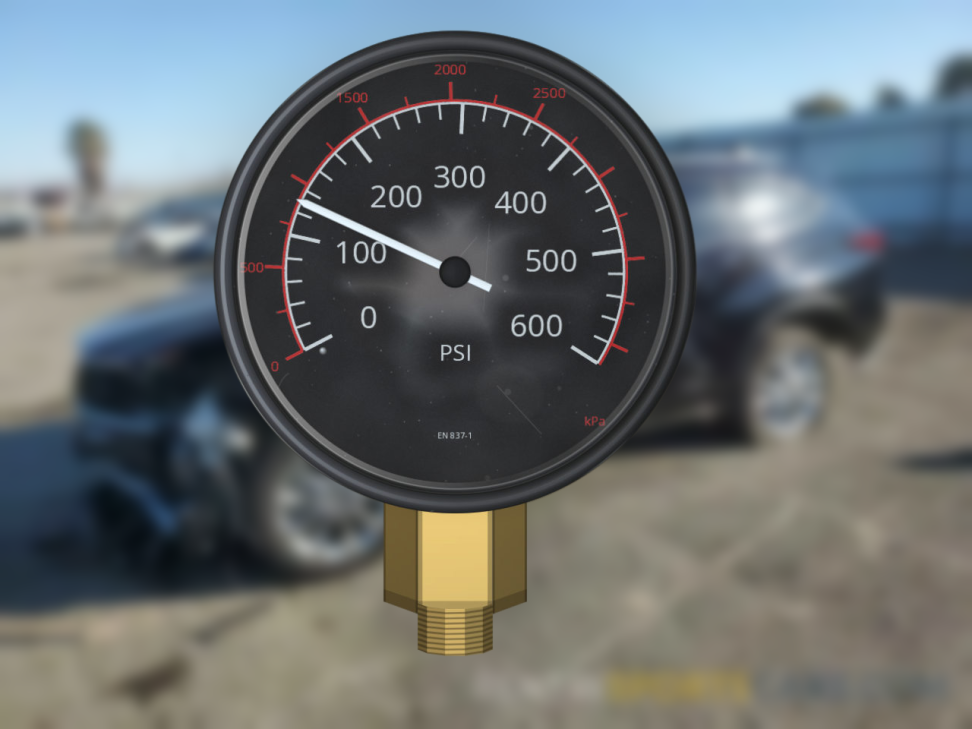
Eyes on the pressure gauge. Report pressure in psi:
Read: 130 psi
